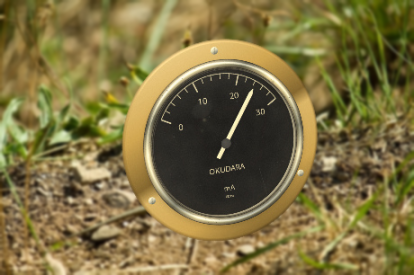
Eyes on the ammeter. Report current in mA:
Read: 24 mA
